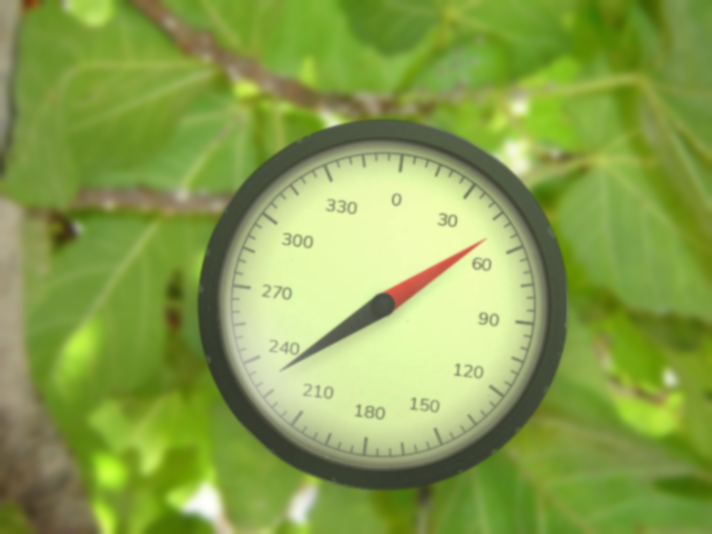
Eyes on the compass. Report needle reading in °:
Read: 50 °
